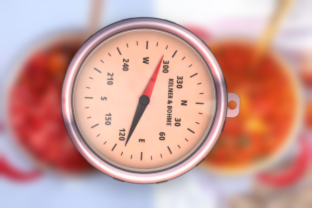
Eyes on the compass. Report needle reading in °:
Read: 290 °
